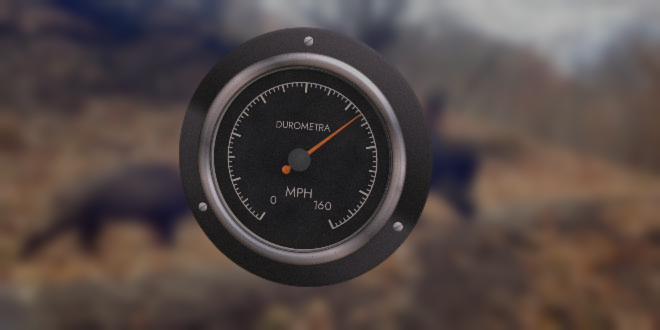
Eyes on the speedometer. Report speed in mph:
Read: 106 mph
